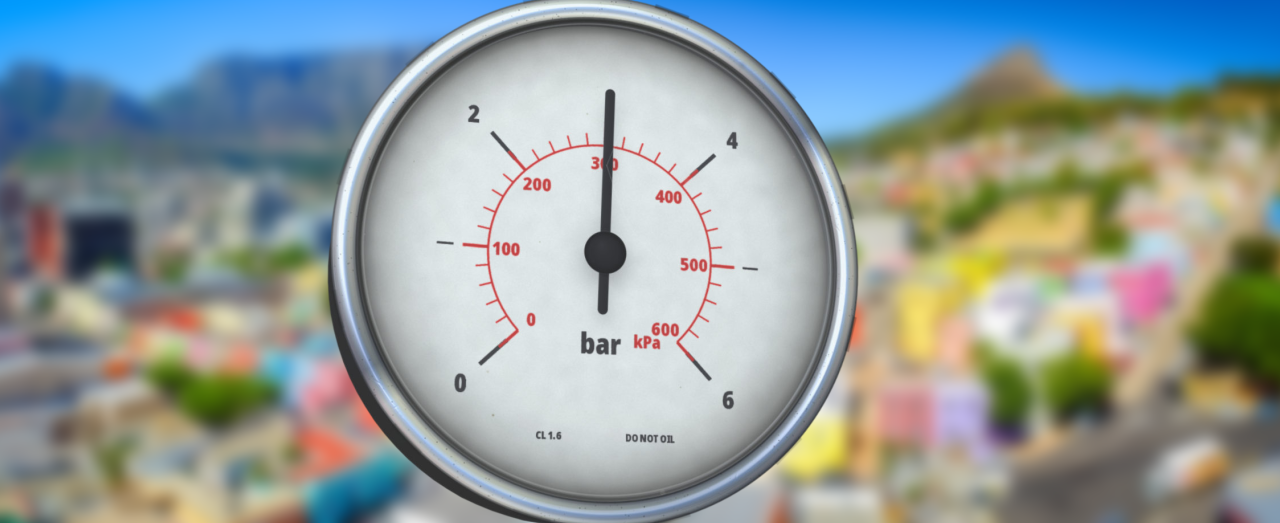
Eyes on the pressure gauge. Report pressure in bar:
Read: 3 bar
